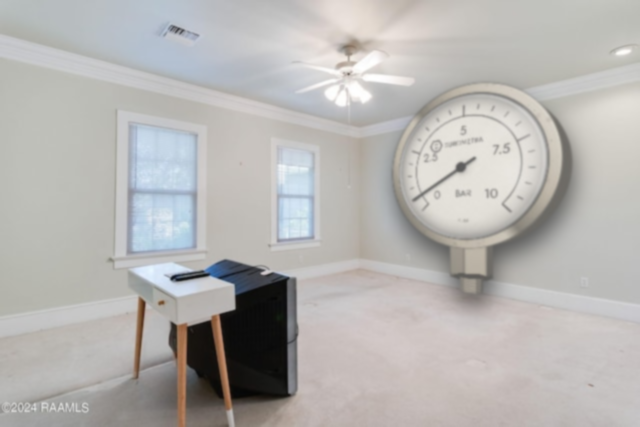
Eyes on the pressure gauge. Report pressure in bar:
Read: 0.5 bar
